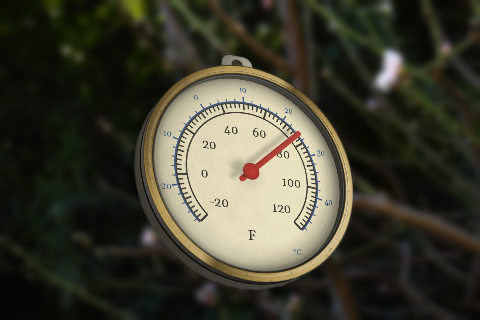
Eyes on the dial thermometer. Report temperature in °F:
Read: 76 °F
